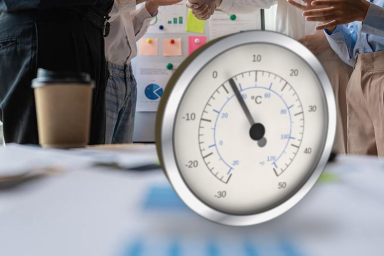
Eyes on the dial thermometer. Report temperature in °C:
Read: 2 °C
